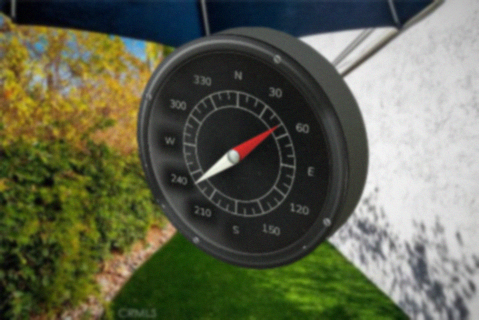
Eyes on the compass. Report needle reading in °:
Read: 50 °
